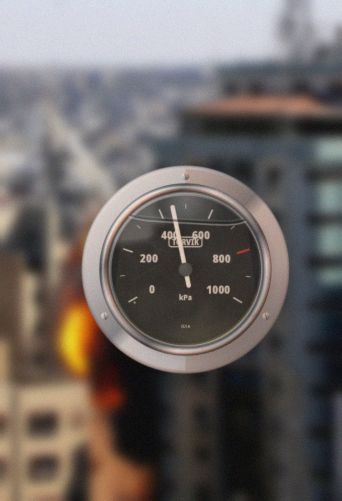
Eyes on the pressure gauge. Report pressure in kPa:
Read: 450 kPa
